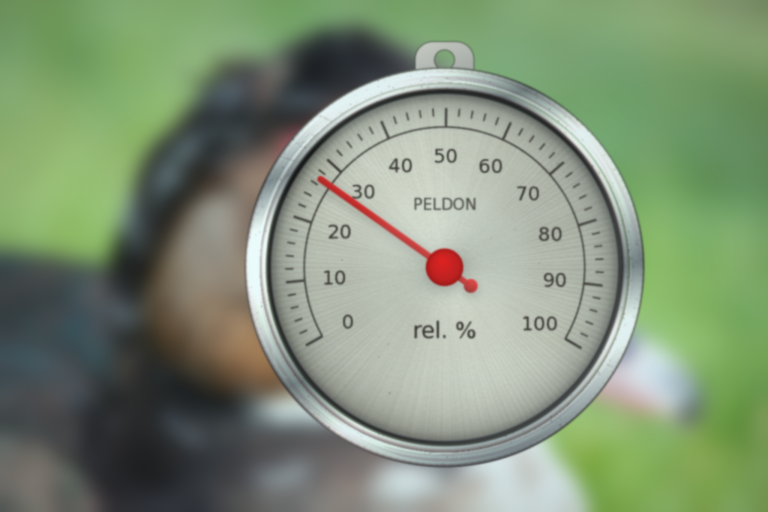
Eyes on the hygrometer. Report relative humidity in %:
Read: 27 %
